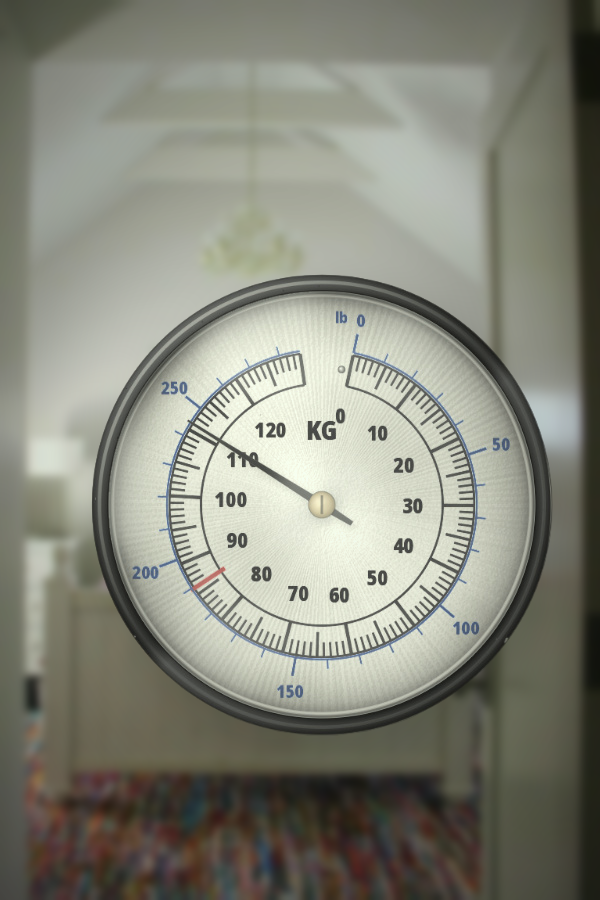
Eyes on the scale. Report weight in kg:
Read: 111 kg
